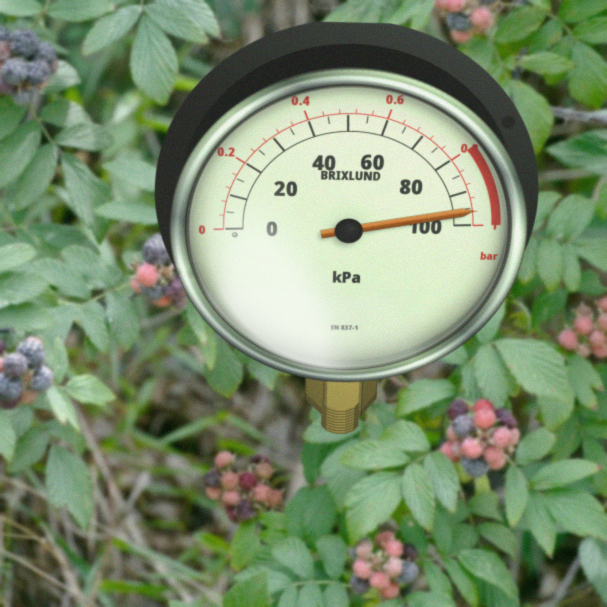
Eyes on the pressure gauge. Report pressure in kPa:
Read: 95 kPa
